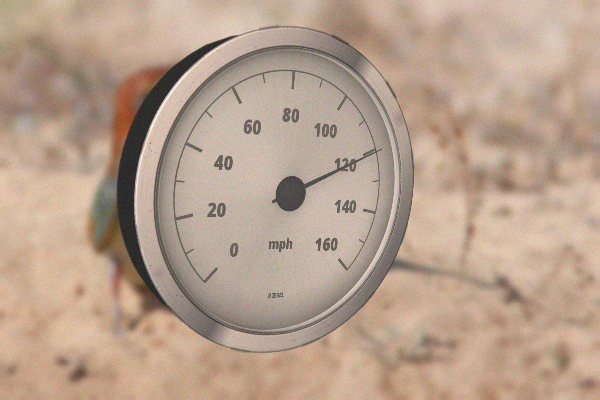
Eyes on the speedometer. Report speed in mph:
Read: 120 mph
